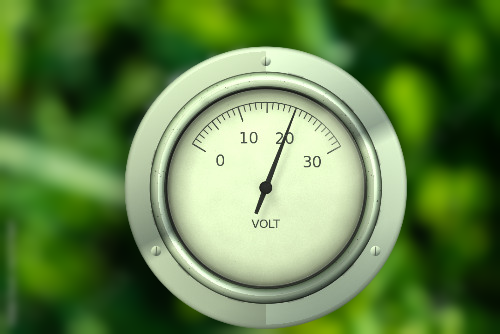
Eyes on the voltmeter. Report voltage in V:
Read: 20 V
